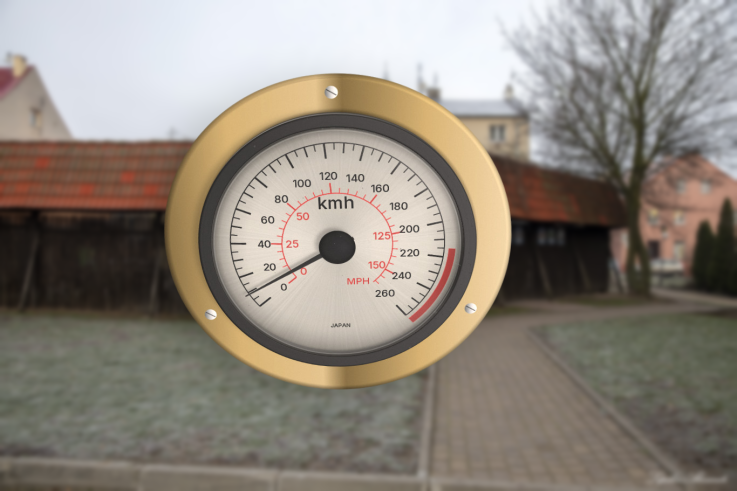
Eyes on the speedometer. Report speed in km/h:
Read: 10 km/h
